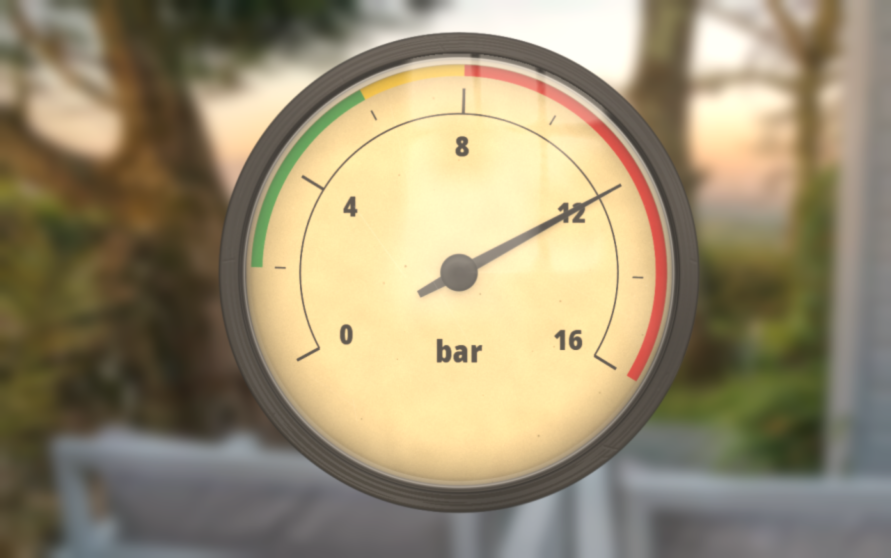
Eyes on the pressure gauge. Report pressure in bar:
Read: 12 bar
